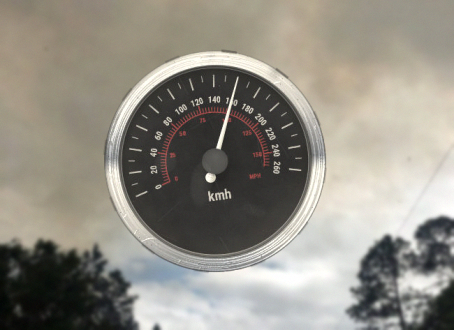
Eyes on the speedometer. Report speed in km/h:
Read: 160 km/h
